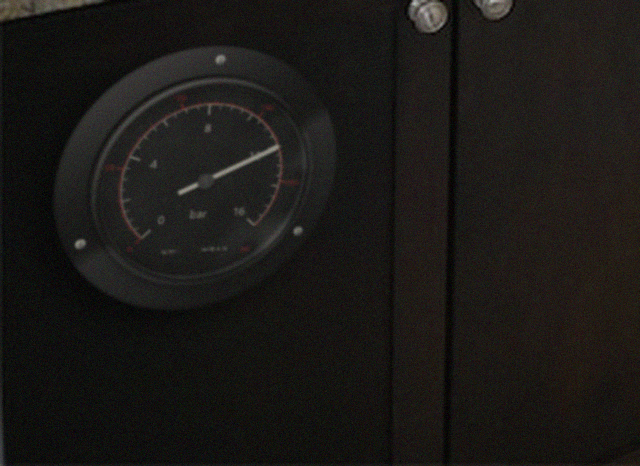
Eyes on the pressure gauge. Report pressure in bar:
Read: 12 bar
